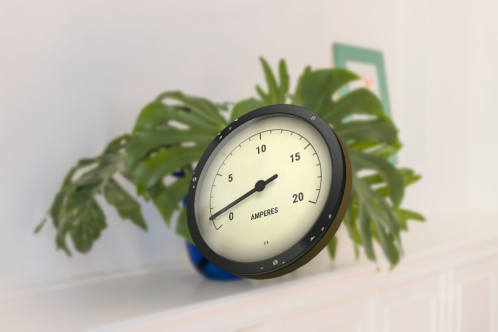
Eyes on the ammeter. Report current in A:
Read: 1 A
